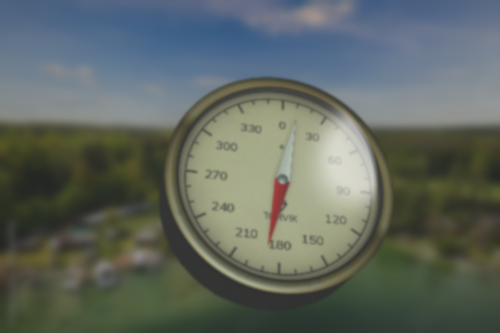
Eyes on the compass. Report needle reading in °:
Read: 190 °
